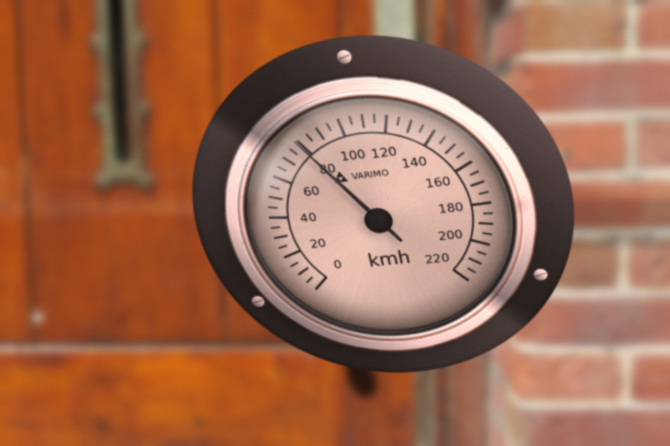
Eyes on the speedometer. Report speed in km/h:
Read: 80 km/h
